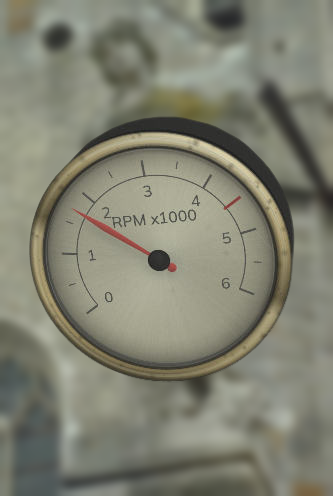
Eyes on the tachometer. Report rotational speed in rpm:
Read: 1750 rpm
